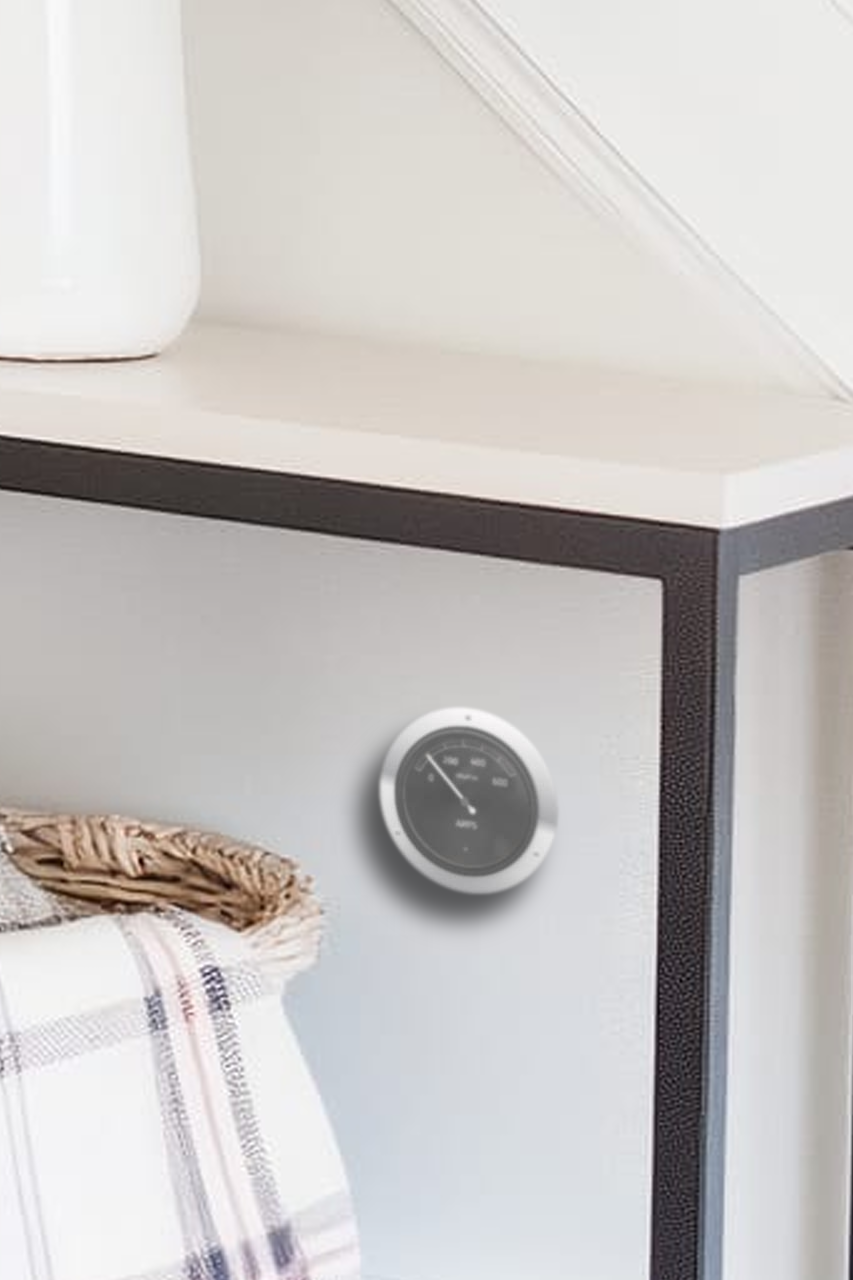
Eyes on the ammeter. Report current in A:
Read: 100 A
